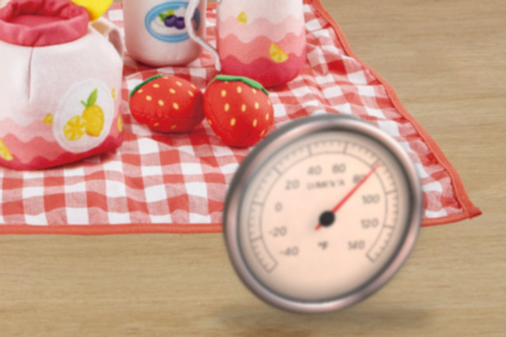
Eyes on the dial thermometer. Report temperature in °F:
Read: 80 °F
